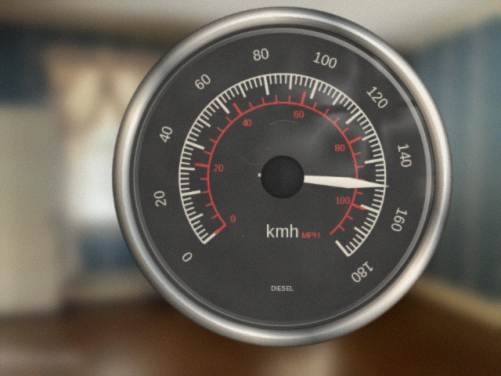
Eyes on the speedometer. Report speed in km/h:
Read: 150 km/h
